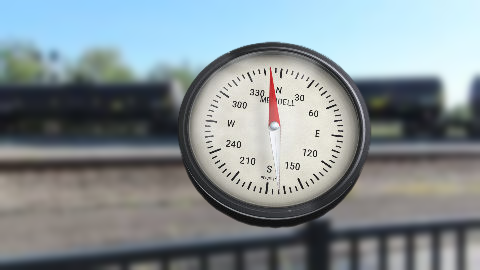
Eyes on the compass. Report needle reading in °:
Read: 350 °
